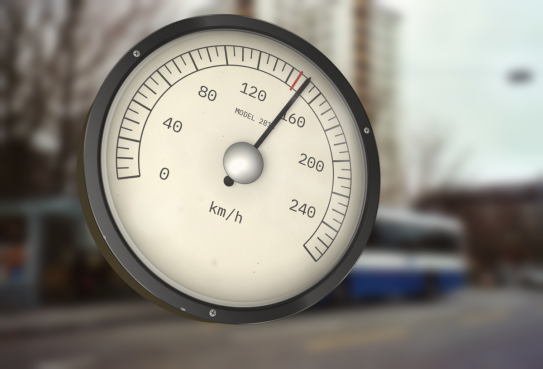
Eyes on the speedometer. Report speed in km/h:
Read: 150 km/h
